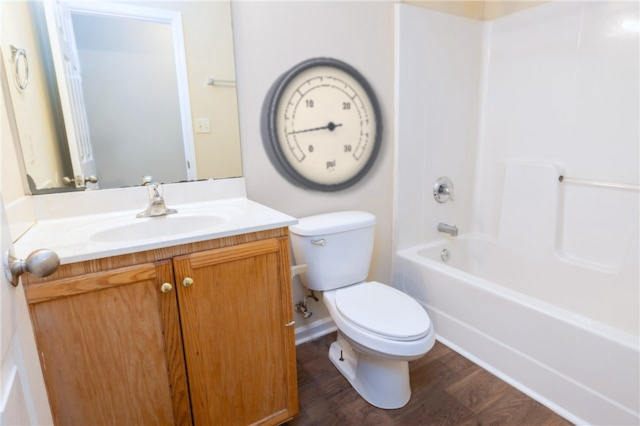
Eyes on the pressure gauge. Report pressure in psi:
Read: 4 psi
